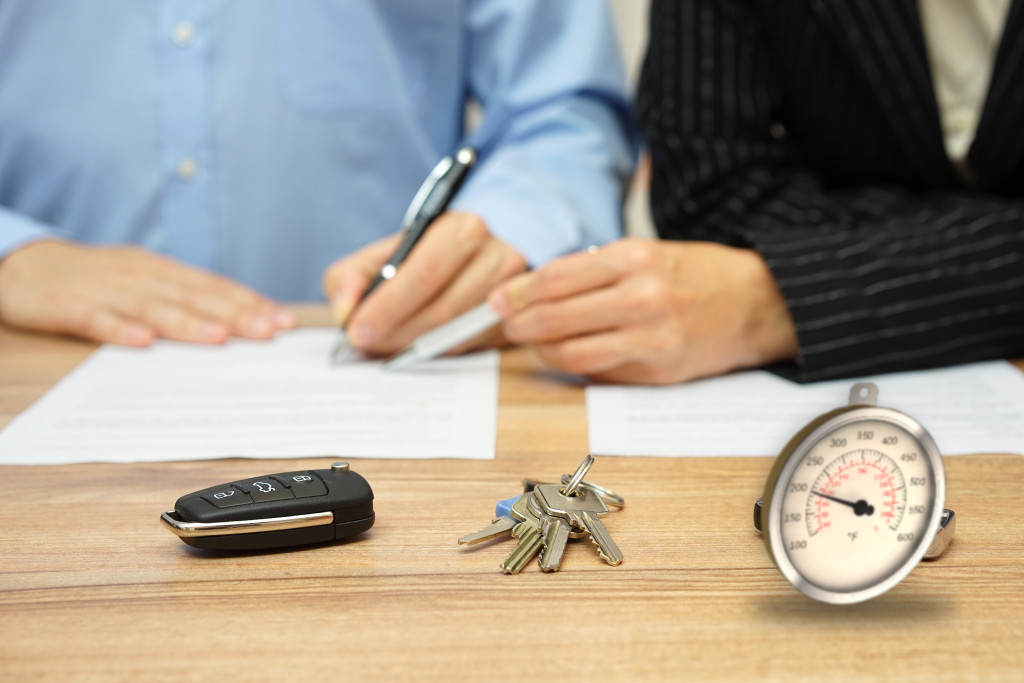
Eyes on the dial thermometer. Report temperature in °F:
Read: 200 °F
